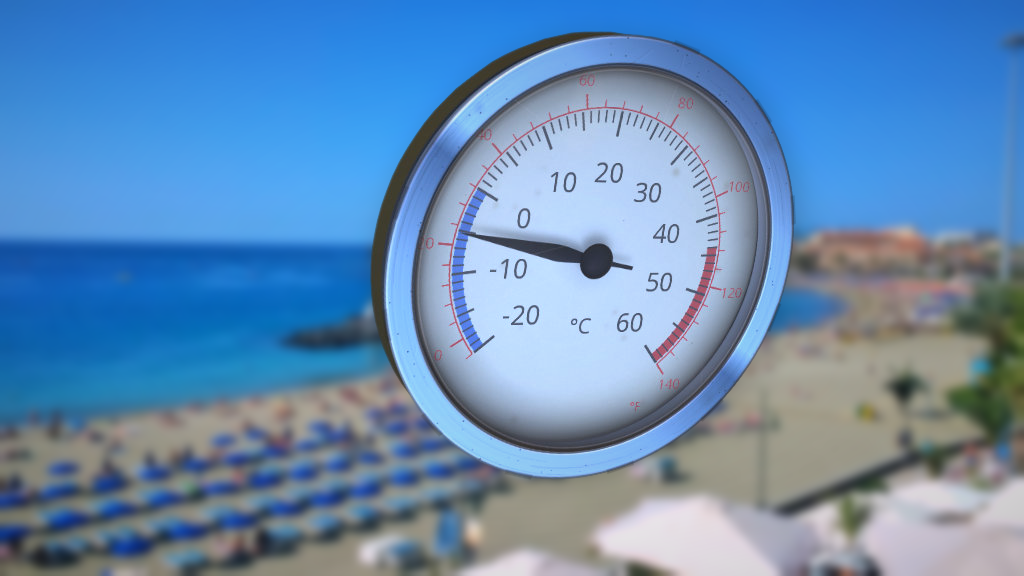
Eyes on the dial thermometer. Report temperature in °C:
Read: -5 °C
